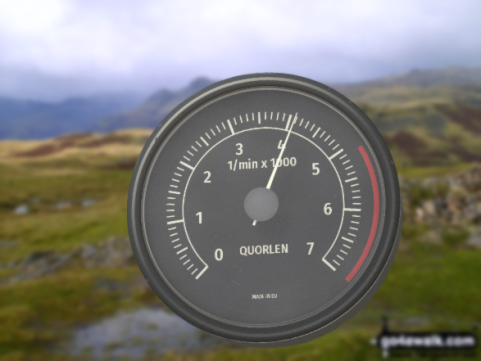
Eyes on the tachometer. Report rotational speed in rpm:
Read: 4100 rpm
